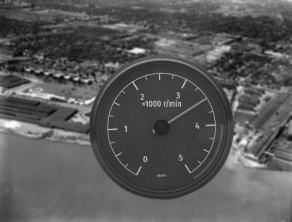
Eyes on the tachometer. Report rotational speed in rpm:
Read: 3500 rpm
